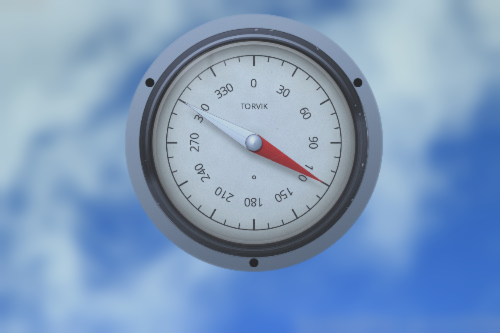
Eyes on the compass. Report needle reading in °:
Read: 120 °
